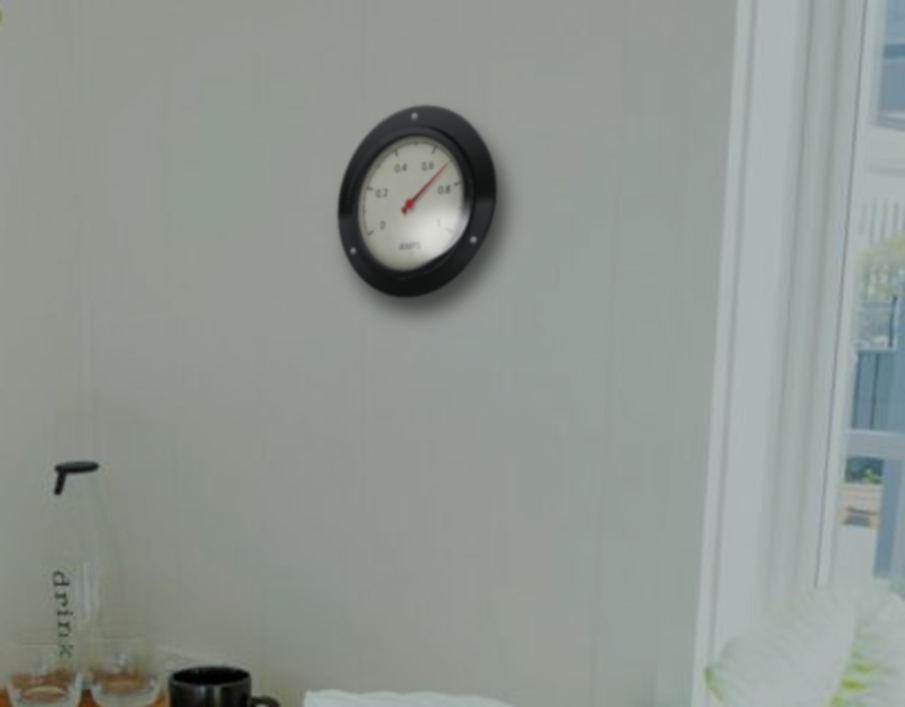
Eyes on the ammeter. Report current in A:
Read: 0.7 A
